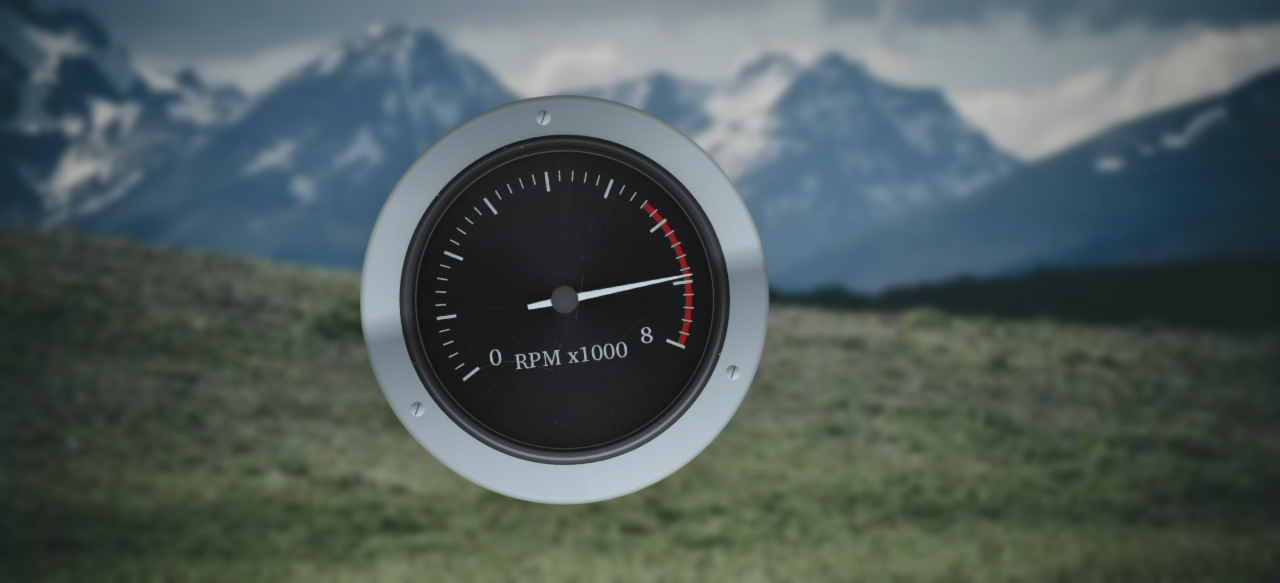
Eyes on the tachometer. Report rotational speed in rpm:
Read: 6900 rpm
